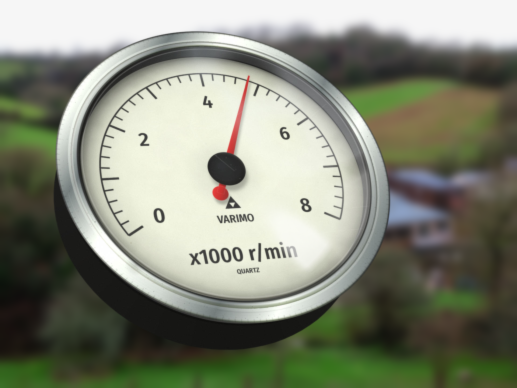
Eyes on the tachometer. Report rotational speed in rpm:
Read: 4800 rpm
